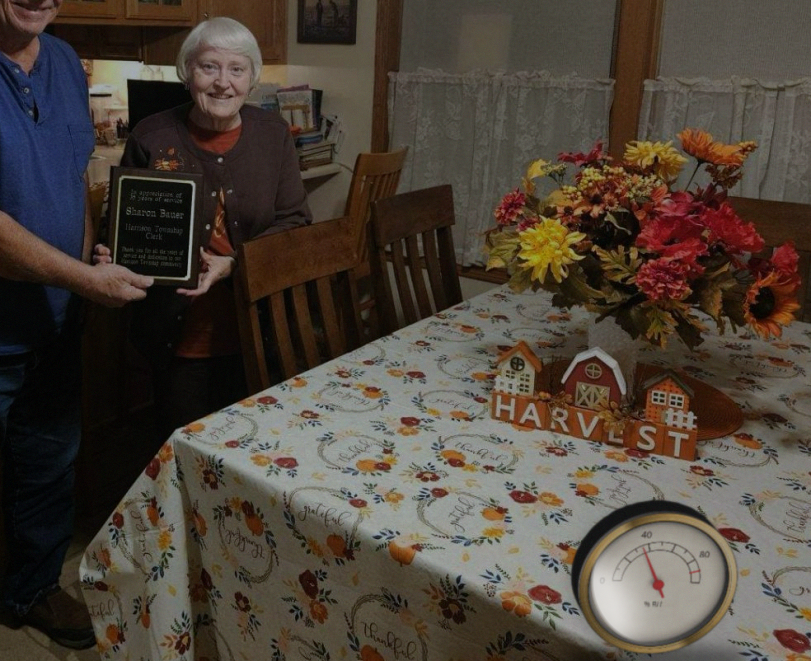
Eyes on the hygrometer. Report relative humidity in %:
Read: 35 %
